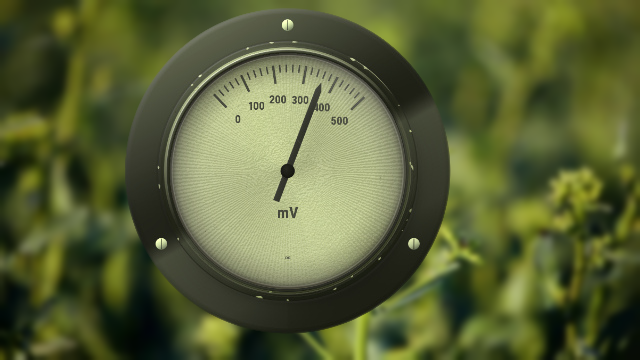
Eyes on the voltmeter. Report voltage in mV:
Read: 360 mV
